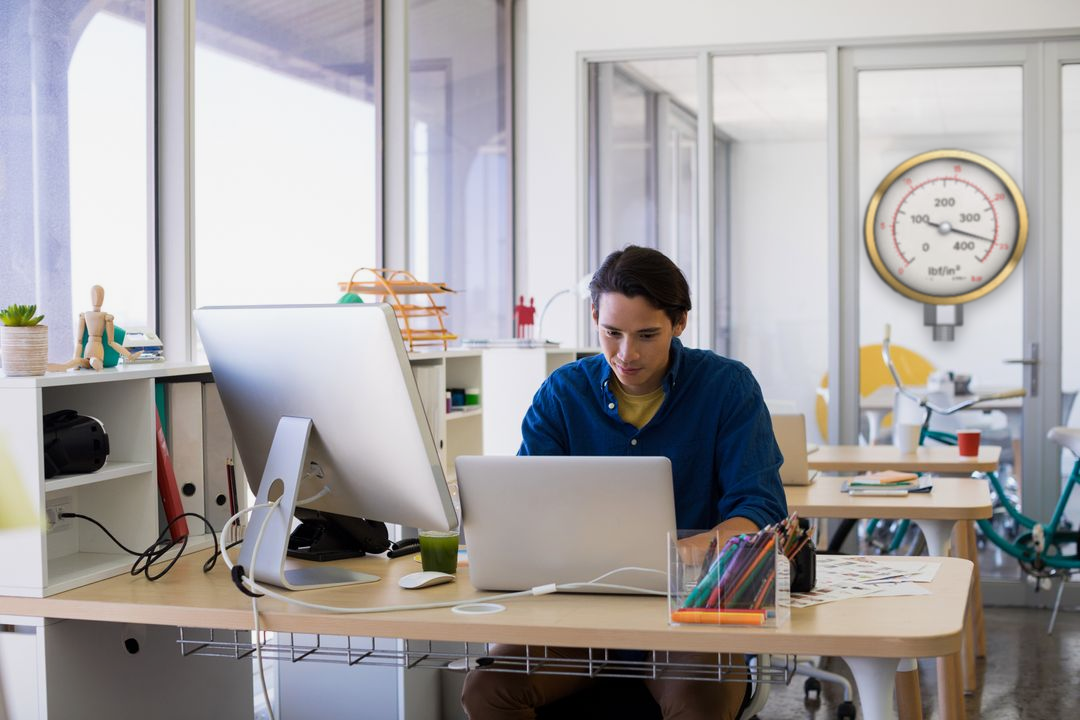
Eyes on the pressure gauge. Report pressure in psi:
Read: 360 psi
